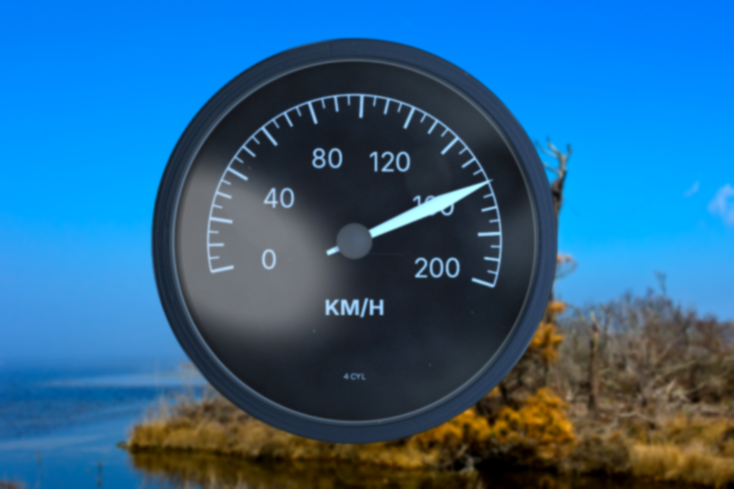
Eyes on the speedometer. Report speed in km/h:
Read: 160 km/h
